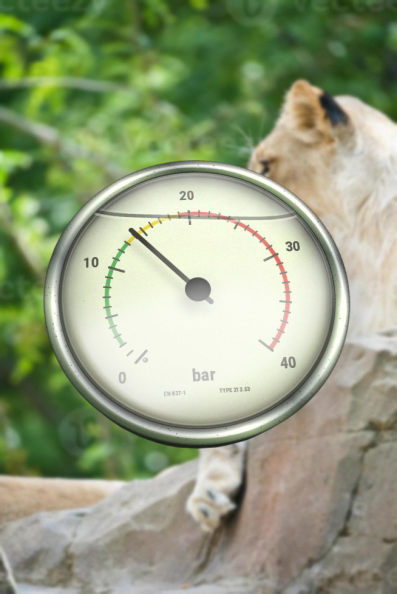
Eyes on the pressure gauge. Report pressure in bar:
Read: 14 bar
